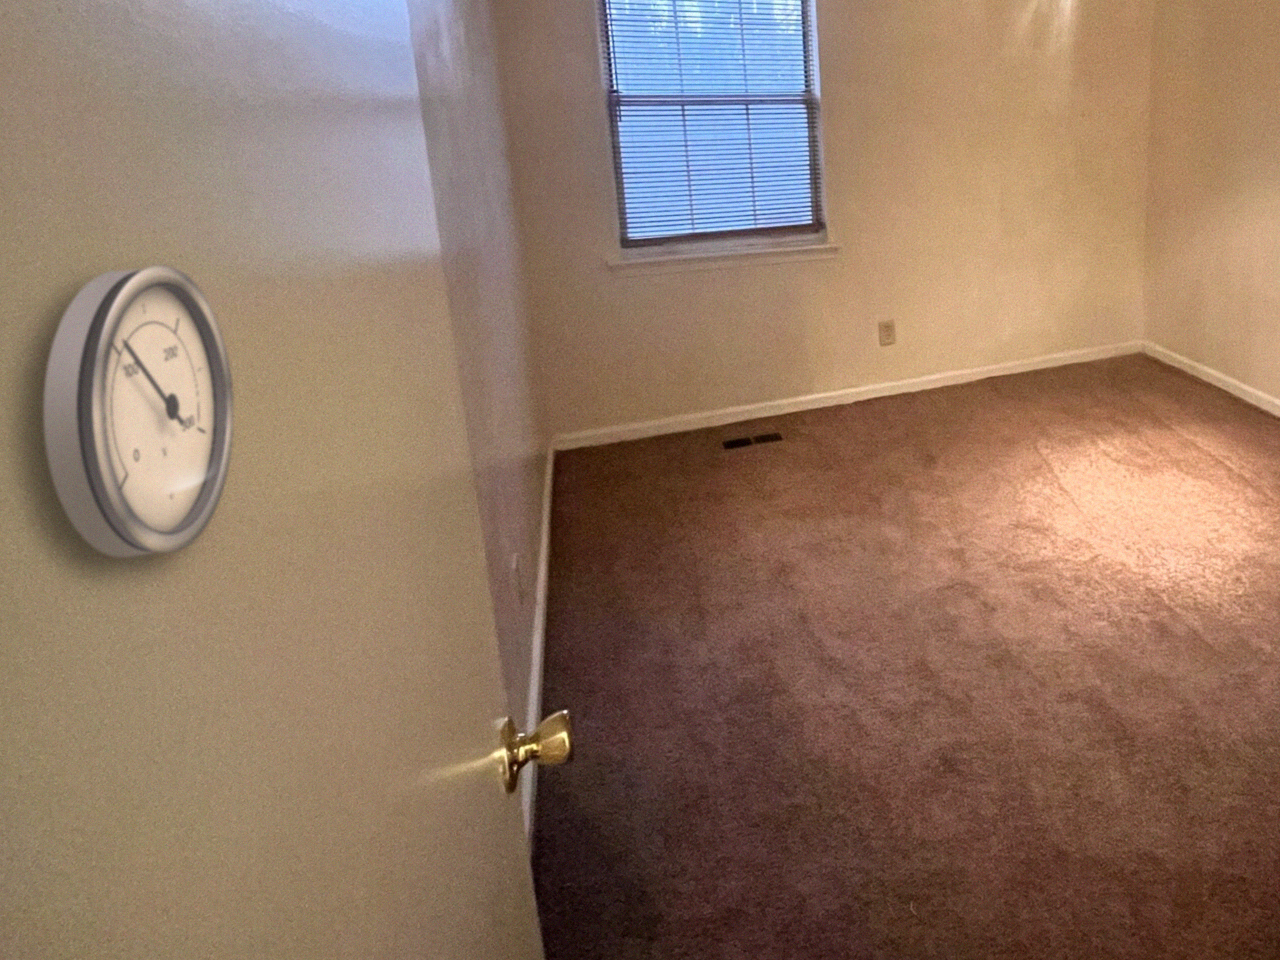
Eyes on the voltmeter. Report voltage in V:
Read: 100 V
